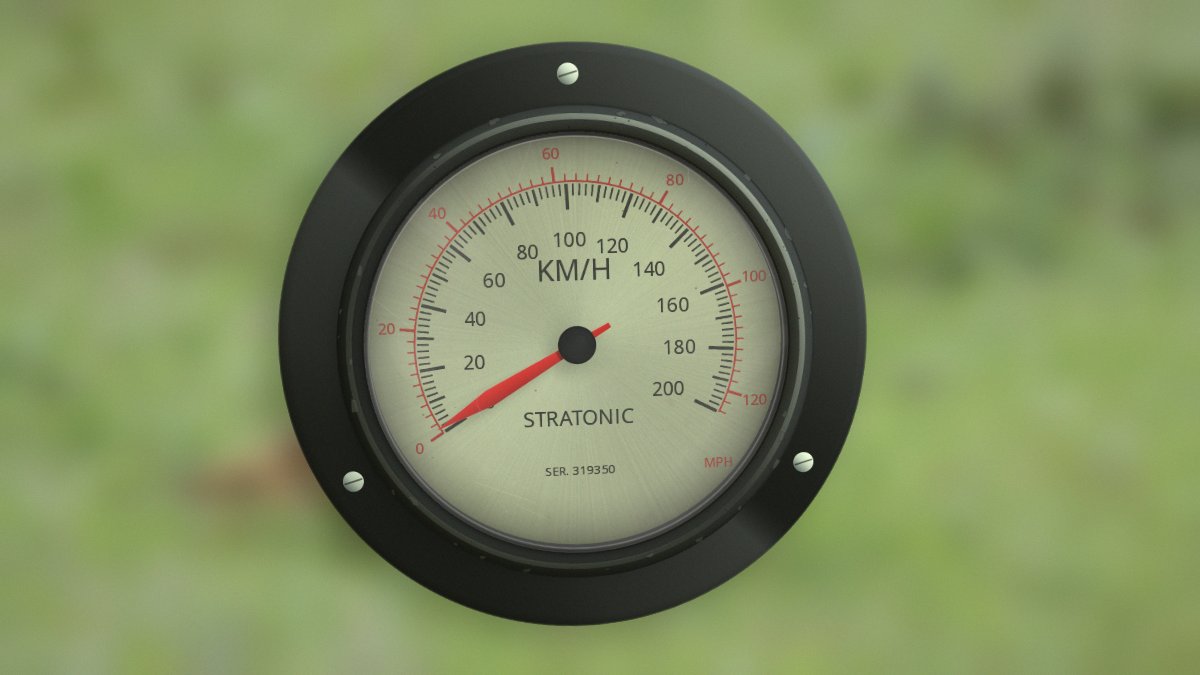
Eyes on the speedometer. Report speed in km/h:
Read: 2 km/h
